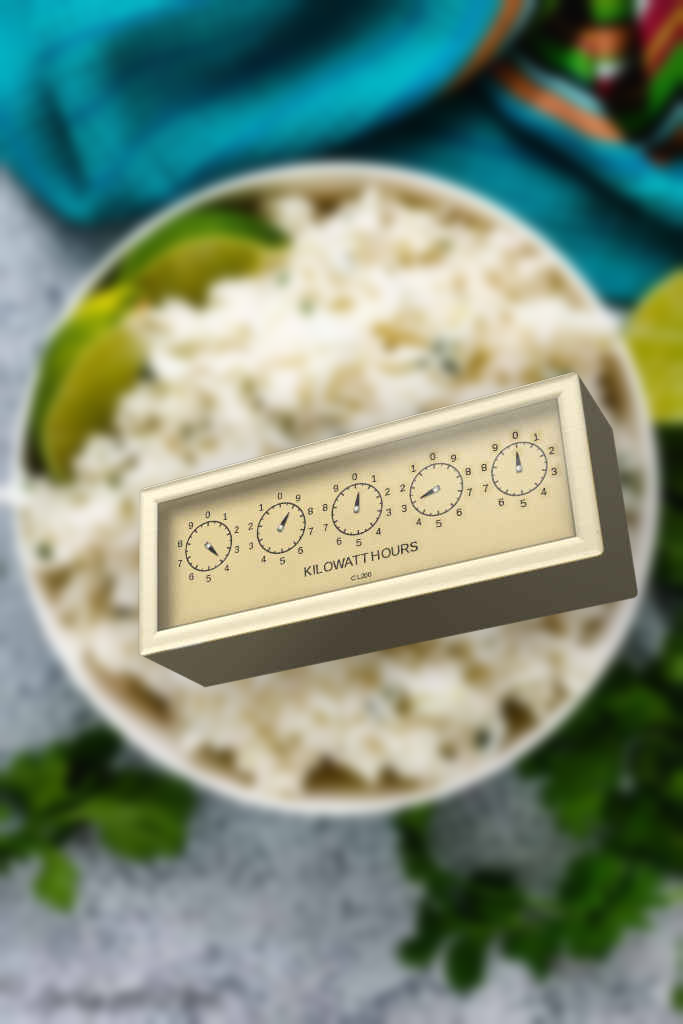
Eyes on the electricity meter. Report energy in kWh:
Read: 39030 kWh
